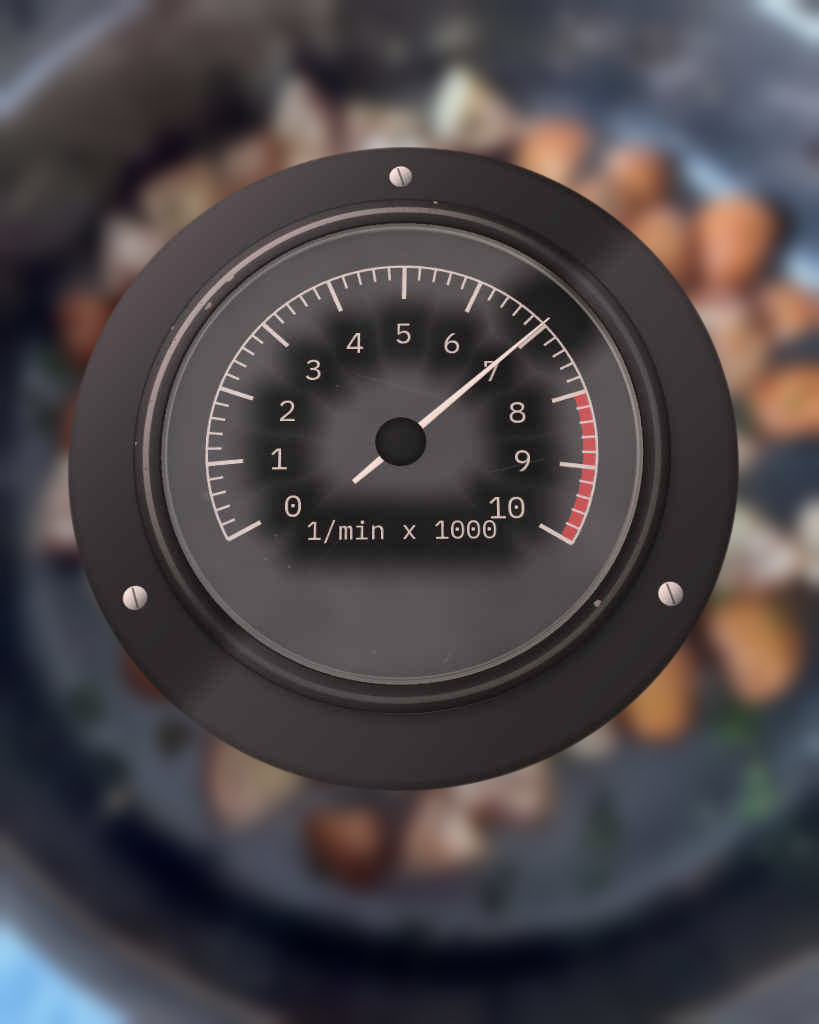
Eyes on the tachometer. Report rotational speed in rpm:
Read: 7000 rpm
